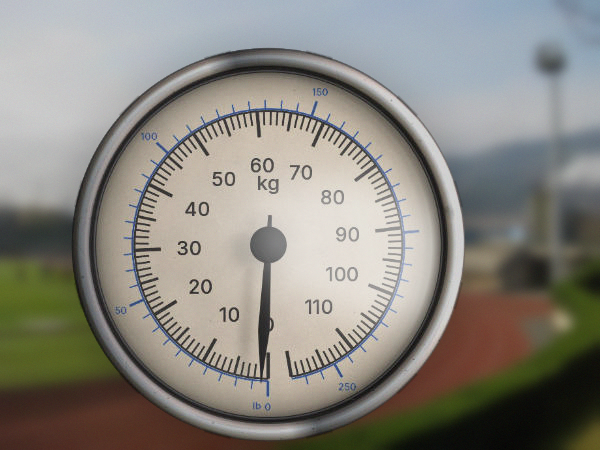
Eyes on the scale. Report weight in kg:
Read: 1 kg
